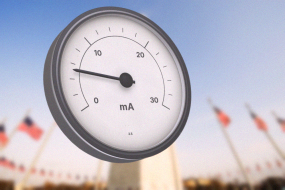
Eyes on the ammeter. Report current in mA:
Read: 5 mA
